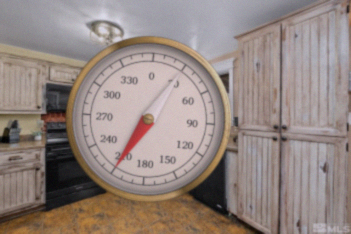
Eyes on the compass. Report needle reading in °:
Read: 210 °
